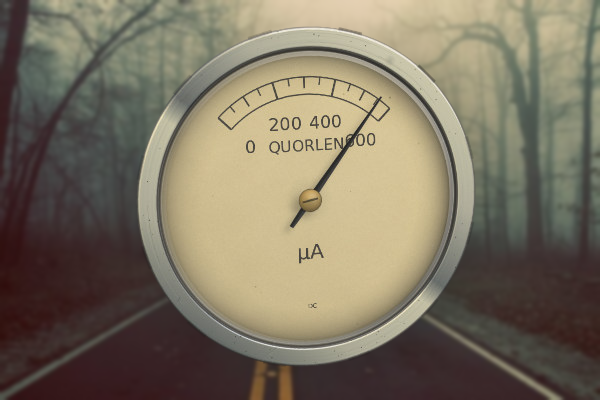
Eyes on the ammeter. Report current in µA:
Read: 550 µA
